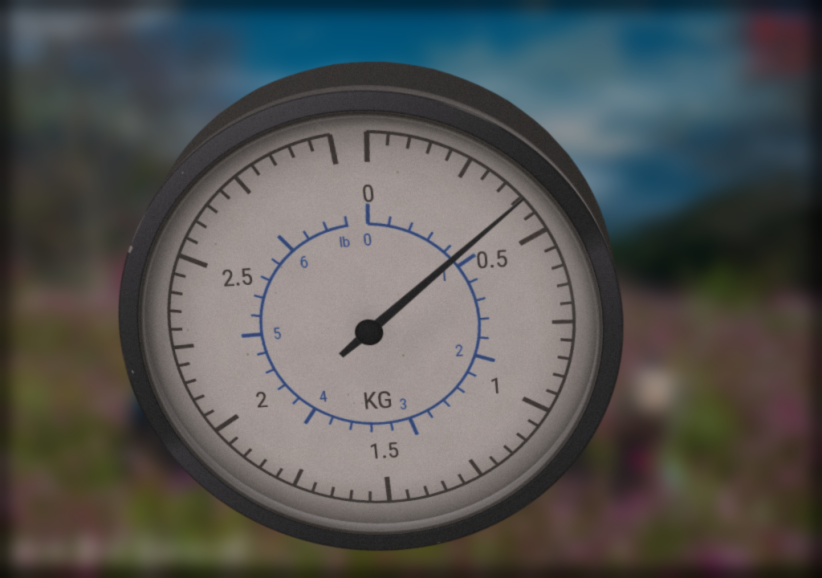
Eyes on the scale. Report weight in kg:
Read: 0.4 kg
